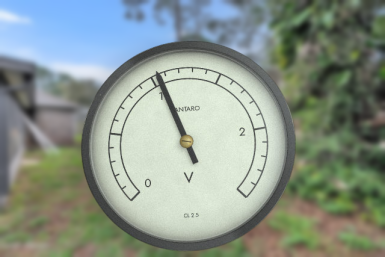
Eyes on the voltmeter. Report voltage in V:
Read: 1.05 V
